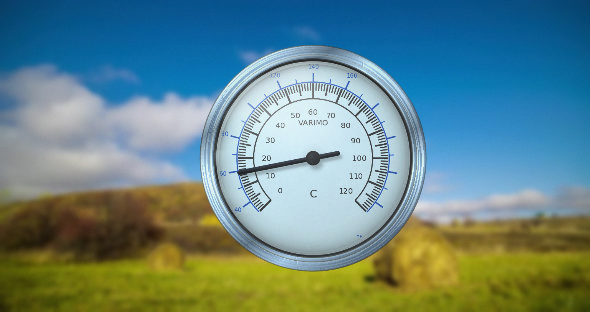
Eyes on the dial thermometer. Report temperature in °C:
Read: 15 °C
